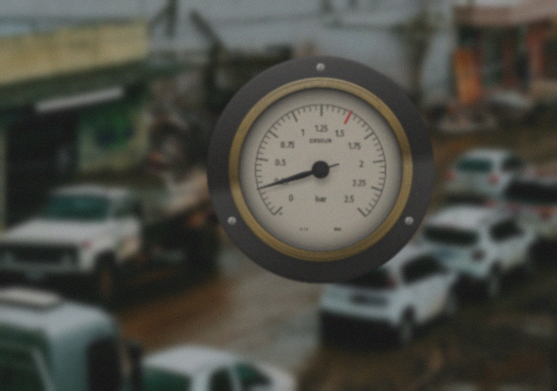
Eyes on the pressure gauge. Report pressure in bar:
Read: 0.25 bar
